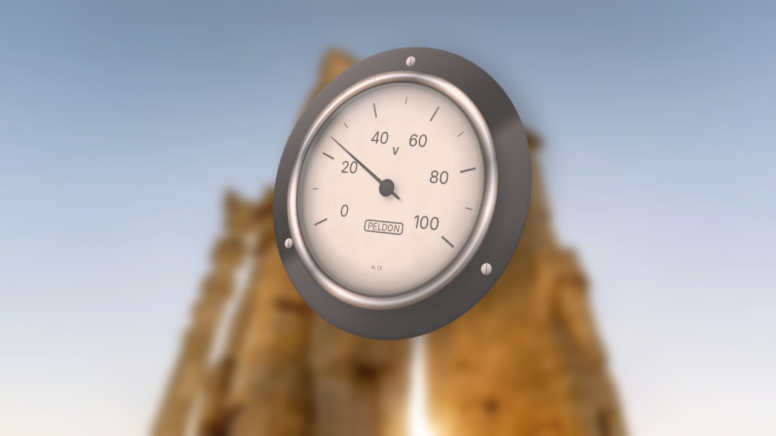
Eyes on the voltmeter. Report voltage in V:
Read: 25 V
